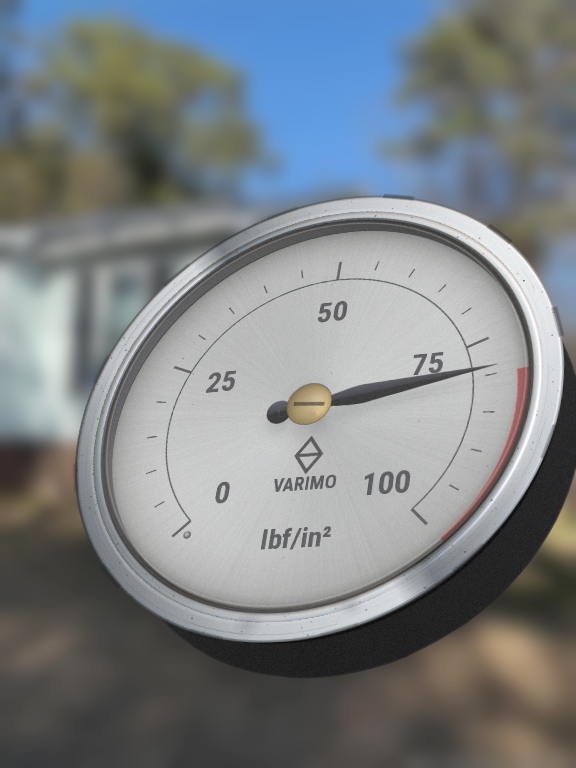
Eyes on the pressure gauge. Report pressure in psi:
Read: 80 psi
